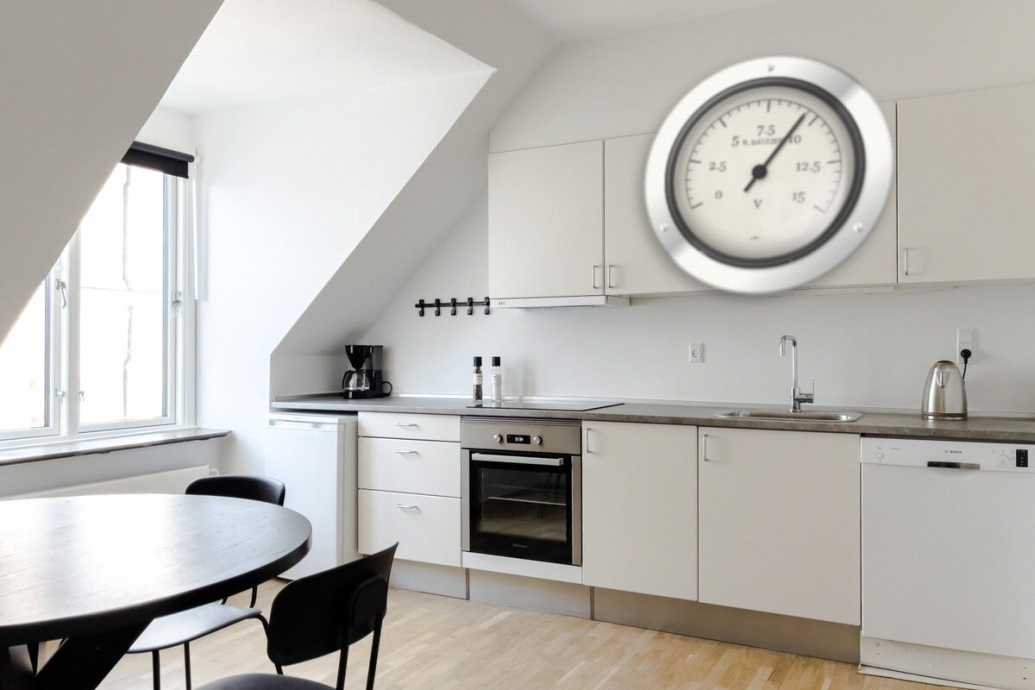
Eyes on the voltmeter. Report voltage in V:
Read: 9.5 V
